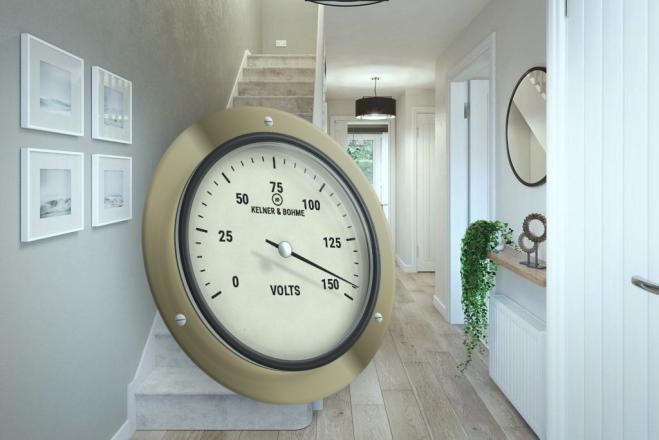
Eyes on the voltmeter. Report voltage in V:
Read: 145 V
